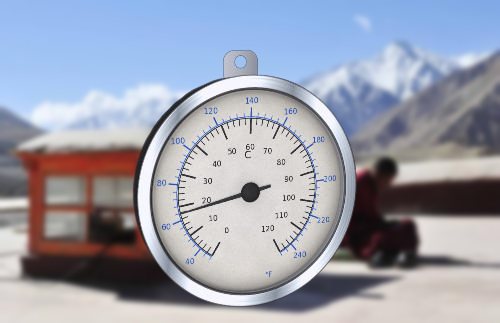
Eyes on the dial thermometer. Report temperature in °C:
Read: 18 °C
